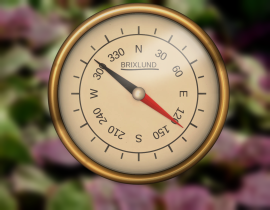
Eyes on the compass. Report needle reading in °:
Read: 127.5 °
